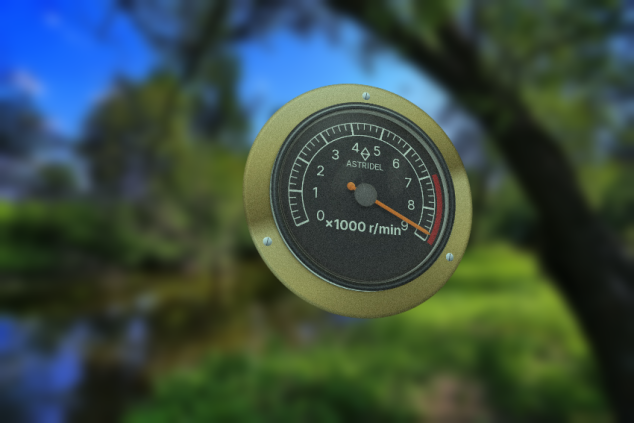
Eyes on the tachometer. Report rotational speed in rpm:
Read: 8800 rpm
